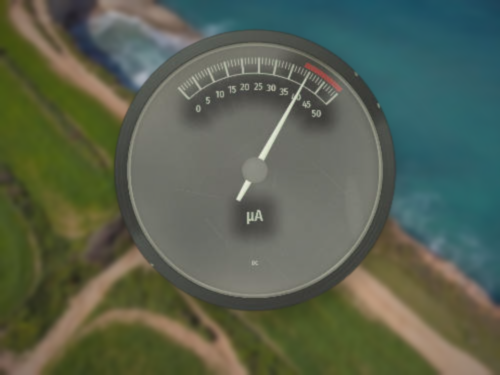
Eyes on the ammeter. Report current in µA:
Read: 40 µA
